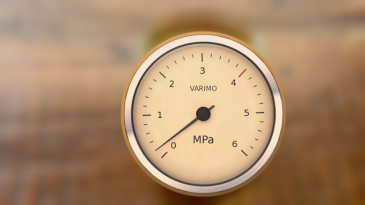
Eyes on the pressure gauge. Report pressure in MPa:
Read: 0.2 MPa
